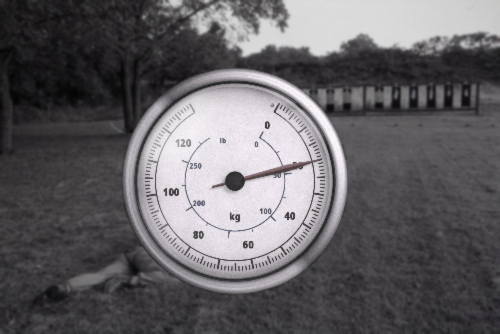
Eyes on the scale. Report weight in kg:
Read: 20 kg
